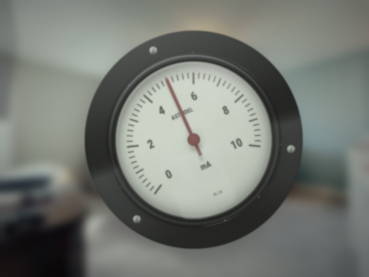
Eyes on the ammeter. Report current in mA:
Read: 5 mA
